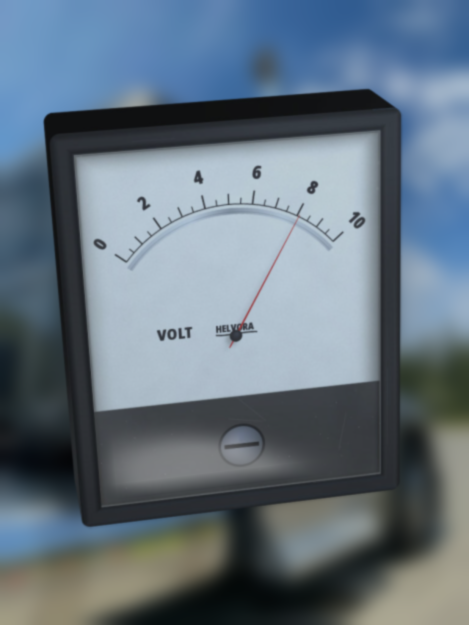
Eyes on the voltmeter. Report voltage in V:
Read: 8 V
